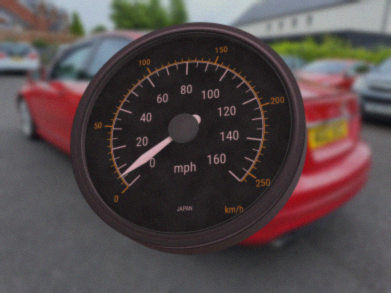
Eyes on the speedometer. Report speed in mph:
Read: 5 mph
